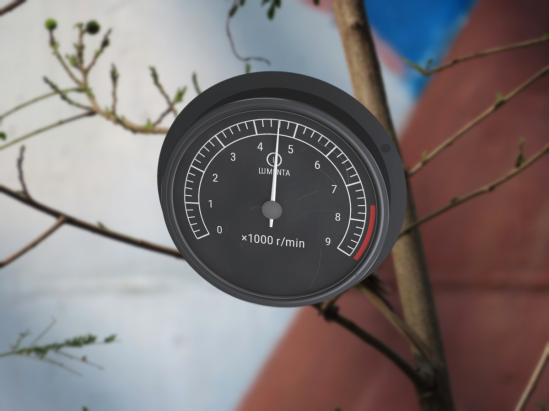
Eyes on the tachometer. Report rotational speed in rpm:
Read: 4600 rpm
